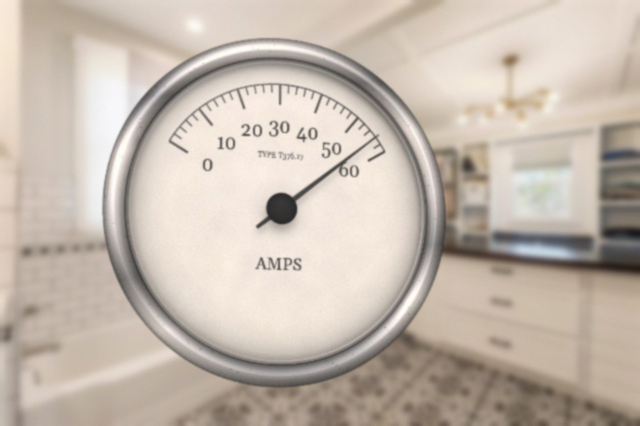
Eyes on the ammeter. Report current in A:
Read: 56 A
